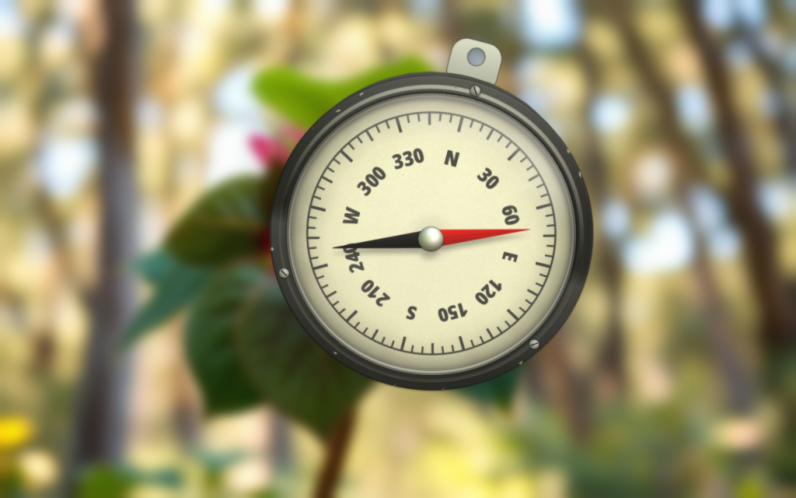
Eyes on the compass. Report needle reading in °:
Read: 70 °
